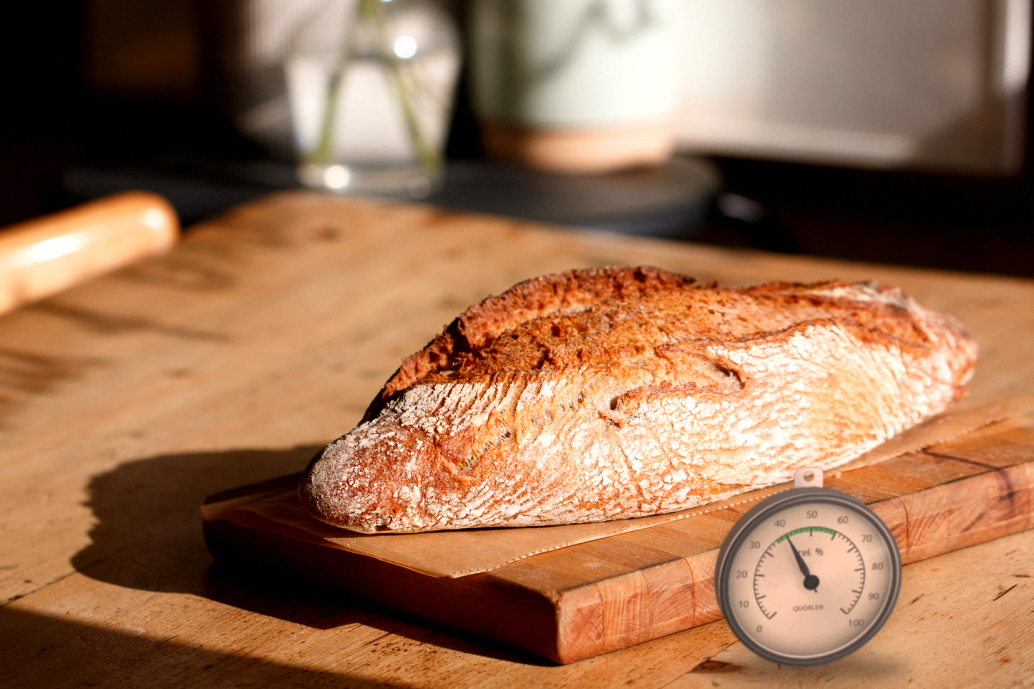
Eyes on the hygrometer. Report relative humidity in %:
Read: 40 %
